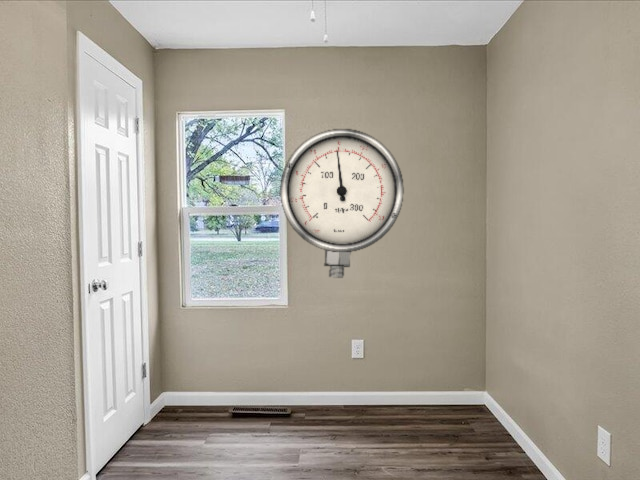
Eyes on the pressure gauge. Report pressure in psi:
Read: 140 psi
